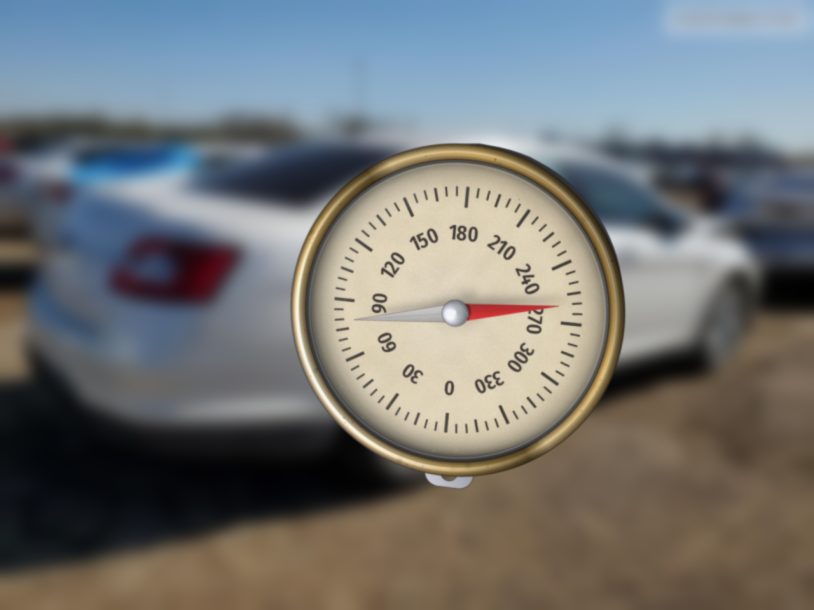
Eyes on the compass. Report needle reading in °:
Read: 260 °
